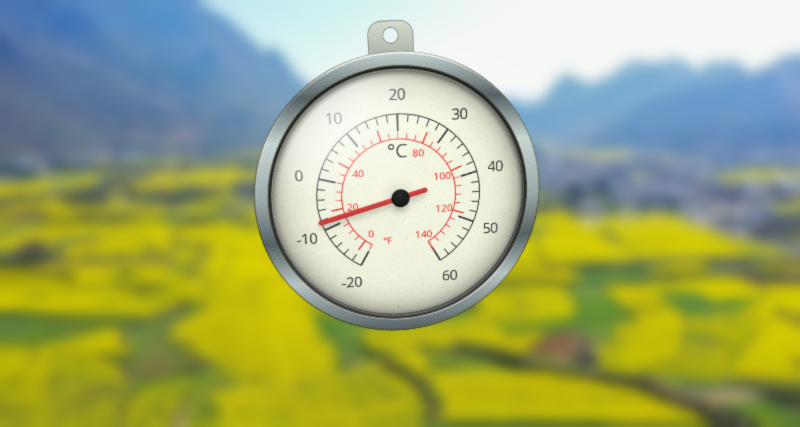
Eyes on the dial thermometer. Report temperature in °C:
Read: -8 °C
